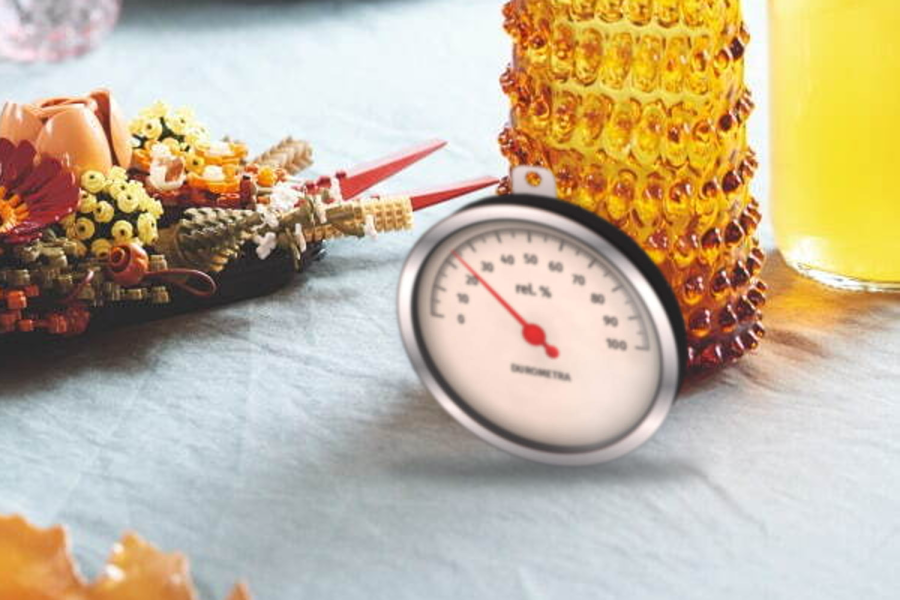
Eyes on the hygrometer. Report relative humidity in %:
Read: 25 %
